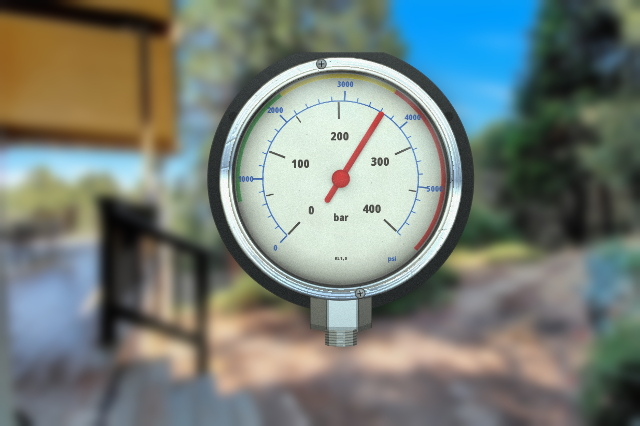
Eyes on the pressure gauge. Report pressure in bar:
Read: 250 bar
